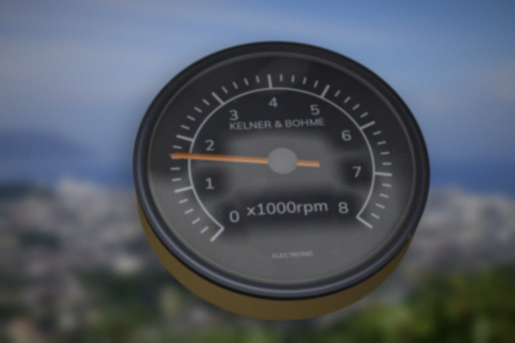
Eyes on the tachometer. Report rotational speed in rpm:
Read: 1600 rpm
